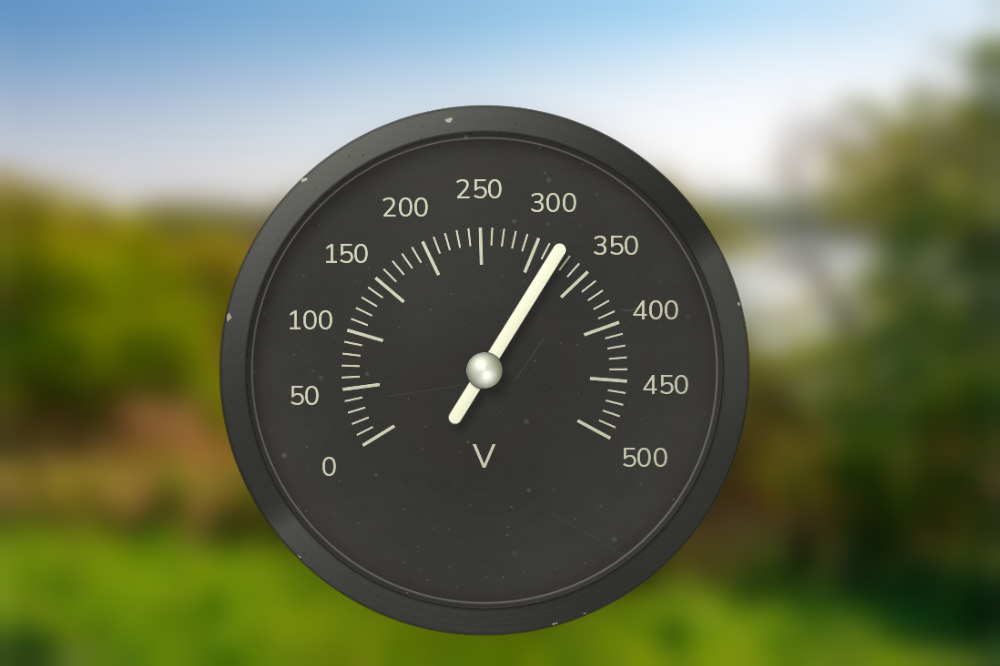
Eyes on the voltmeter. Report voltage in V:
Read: 320 V
